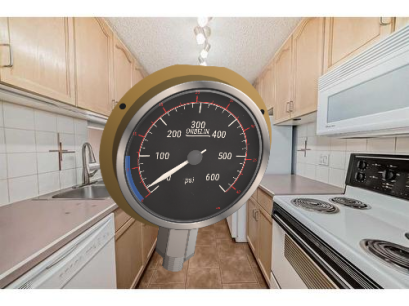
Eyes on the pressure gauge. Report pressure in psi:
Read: 20 psi
